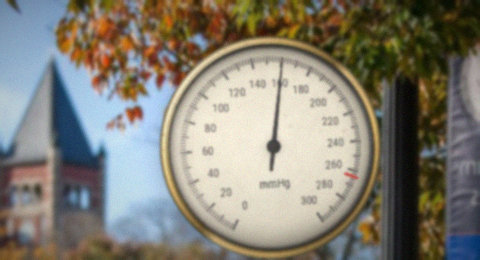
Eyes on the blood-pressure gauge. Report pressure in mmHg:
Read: 160 mmHg
